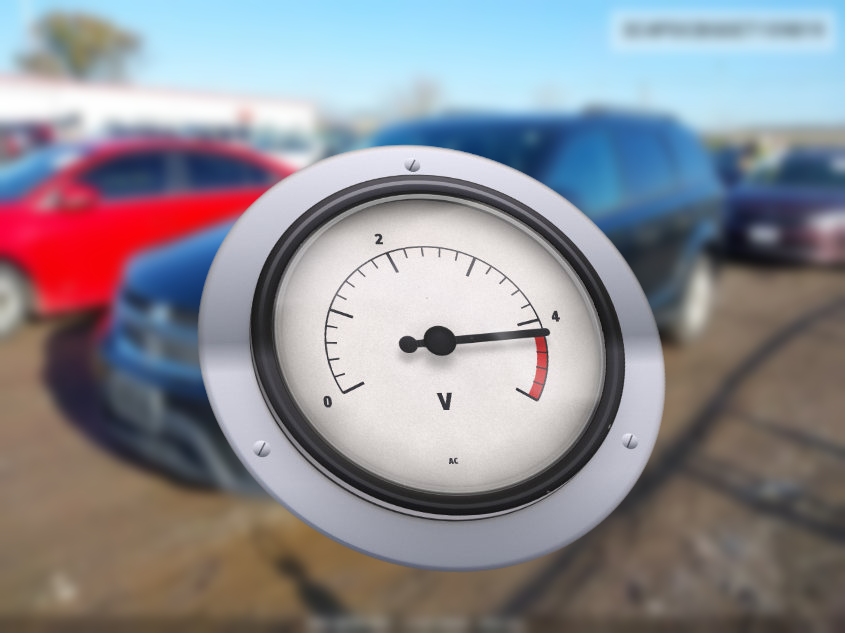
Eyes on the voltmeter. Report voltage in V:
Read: 4.2 V
